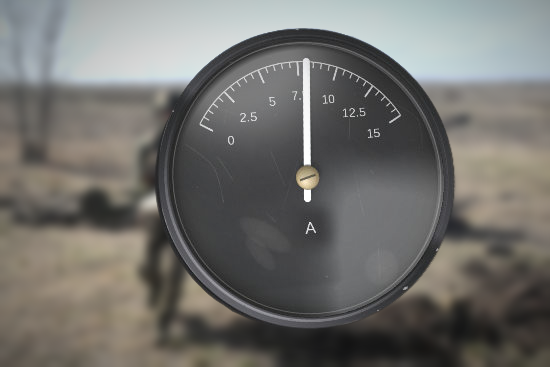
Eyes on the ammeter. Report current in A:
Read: 8 A
